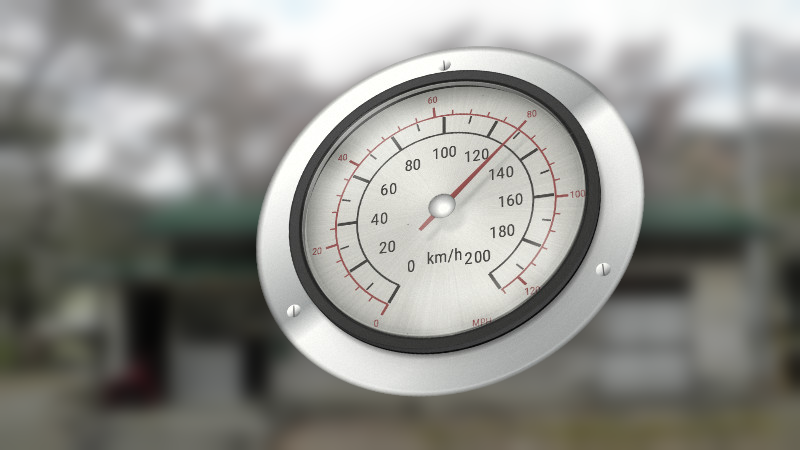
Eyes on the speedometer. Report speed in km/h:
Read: 130 km/h
